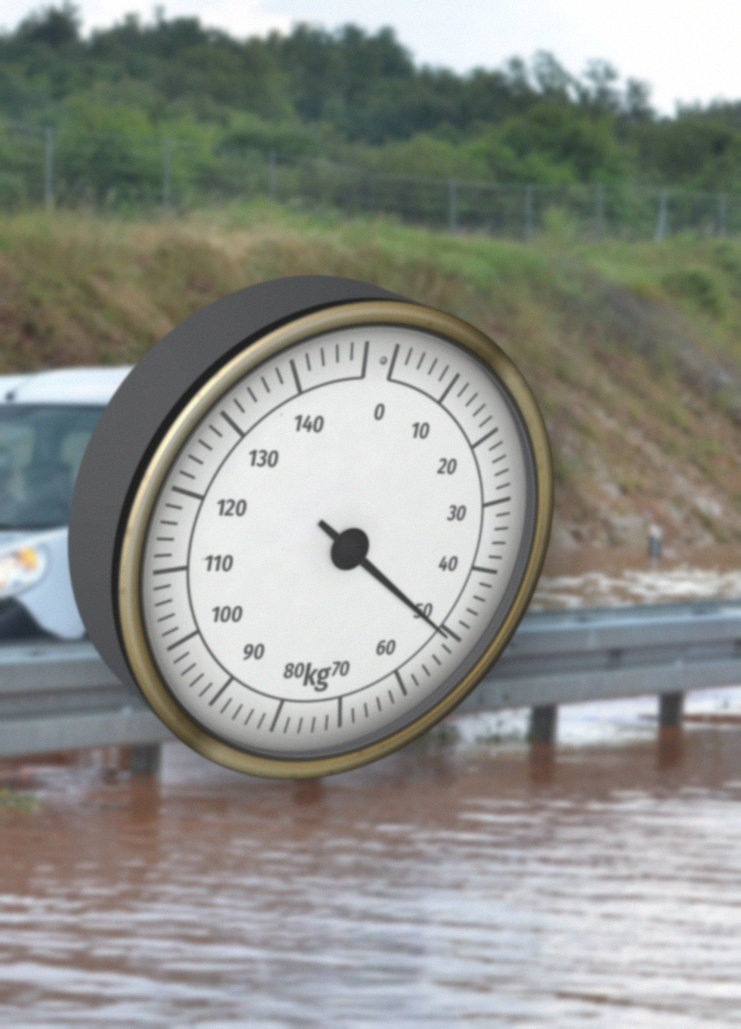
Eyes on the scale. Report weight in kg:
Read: 51 kg
